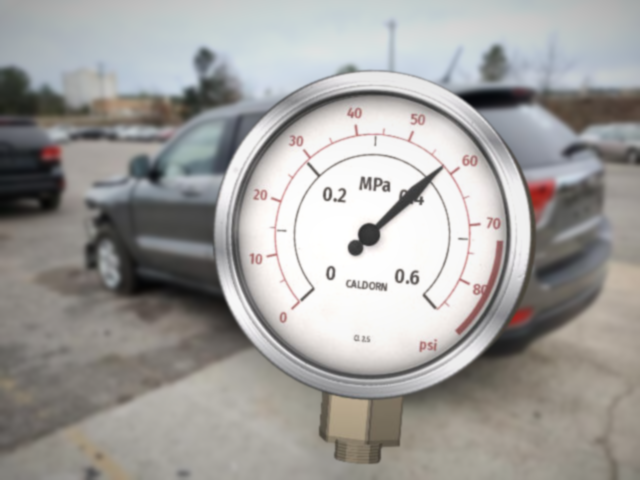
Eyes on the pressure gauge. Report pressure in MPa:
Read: 0.4 MPa
